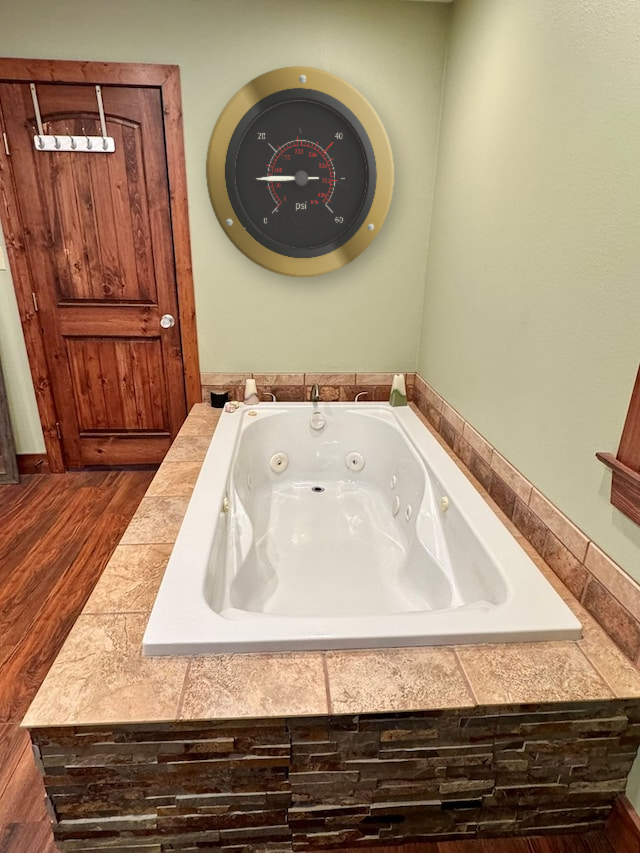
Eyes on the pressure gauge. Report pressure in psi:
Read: 10 psi
